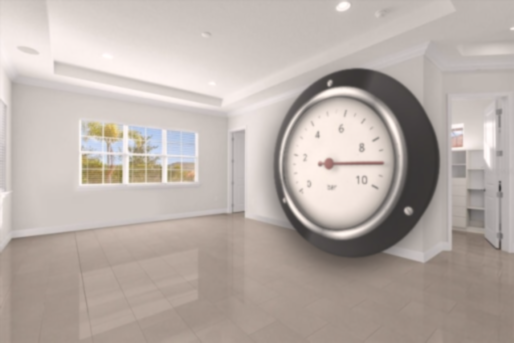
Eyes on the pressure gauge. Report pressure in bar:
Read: 9 bar
